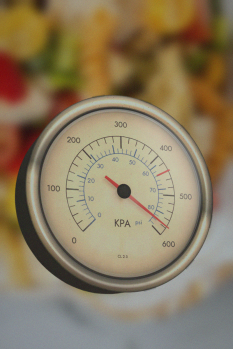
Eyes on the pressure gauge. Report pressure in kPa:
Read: 580 kPa
